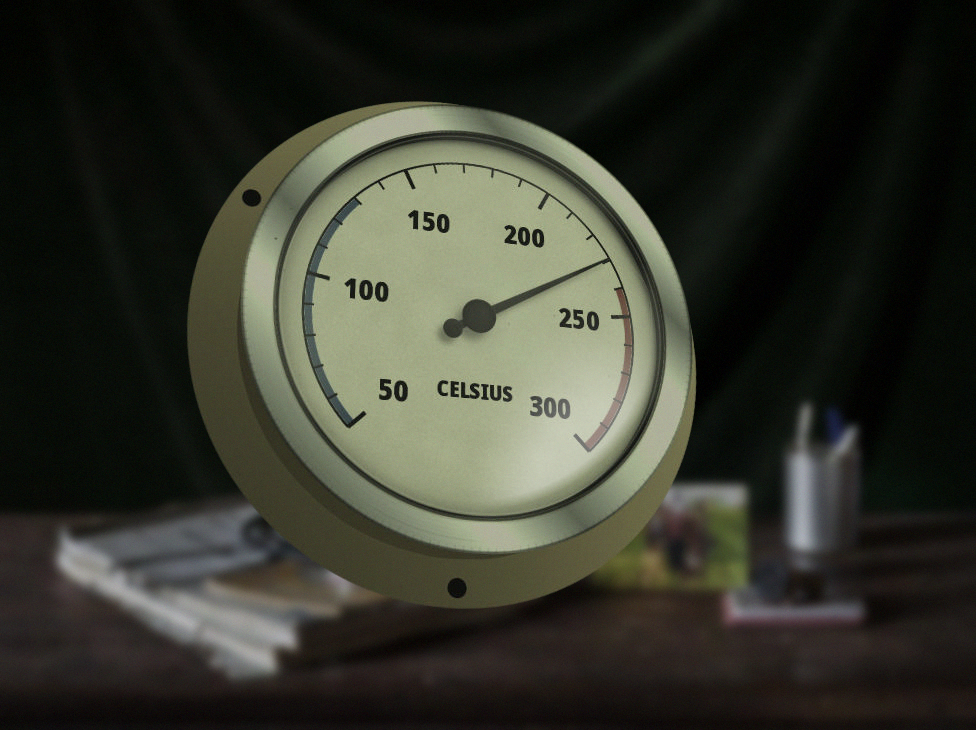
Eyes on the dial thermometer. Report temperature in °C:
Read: 230 °C
